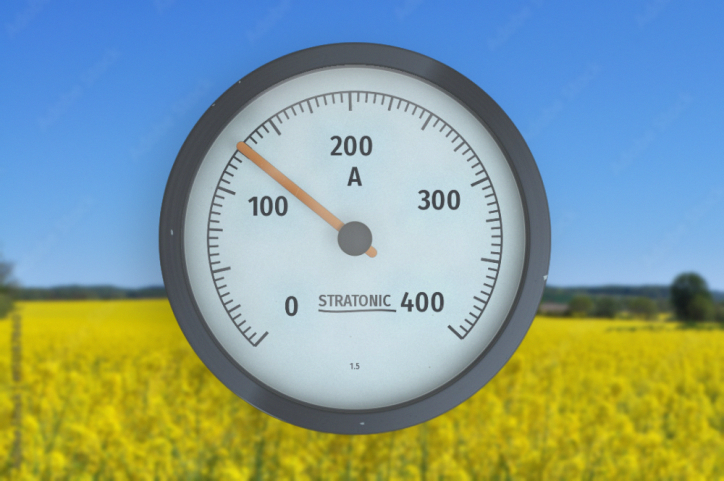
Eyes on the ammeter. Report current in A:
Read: 127.5 A
